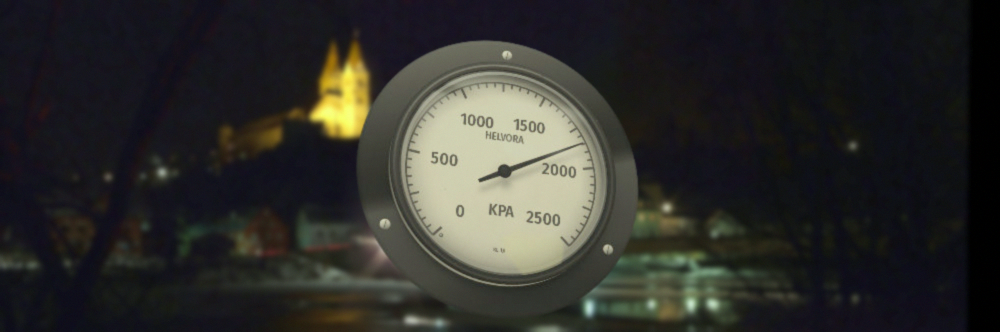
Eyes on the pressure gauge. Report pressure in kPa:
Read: 1850 kPa
